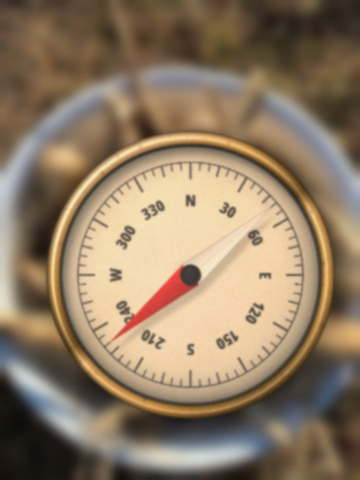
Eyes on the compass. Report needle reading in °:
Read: 230 °
